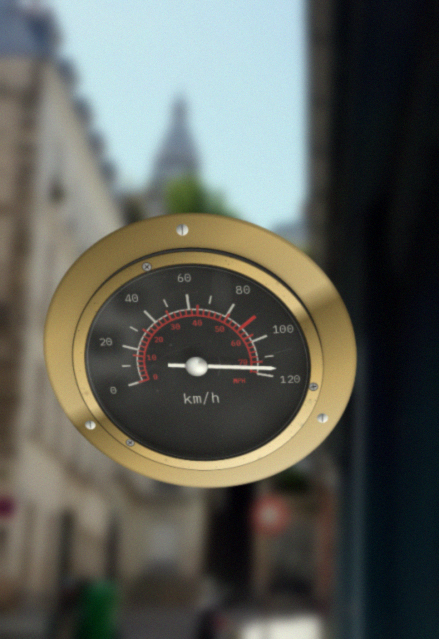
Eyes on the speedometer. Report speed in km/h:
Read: 115 km/h
